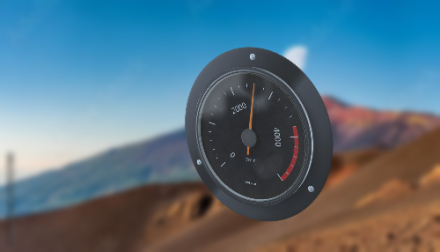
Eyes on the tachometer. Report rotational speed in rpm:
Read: 2600 rpm
